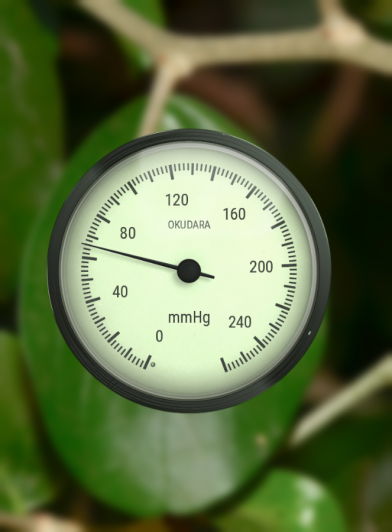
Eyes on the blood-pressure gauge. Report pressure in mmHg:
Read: 66 mmHg
